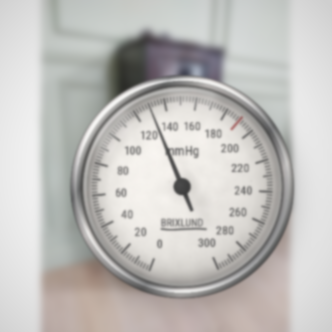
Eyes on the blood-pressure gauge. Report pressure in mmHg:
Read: 130 mmHg
